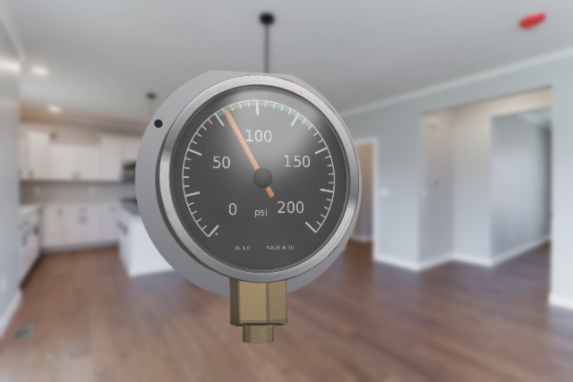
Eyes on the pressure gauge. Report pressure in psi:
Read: 80 psi
